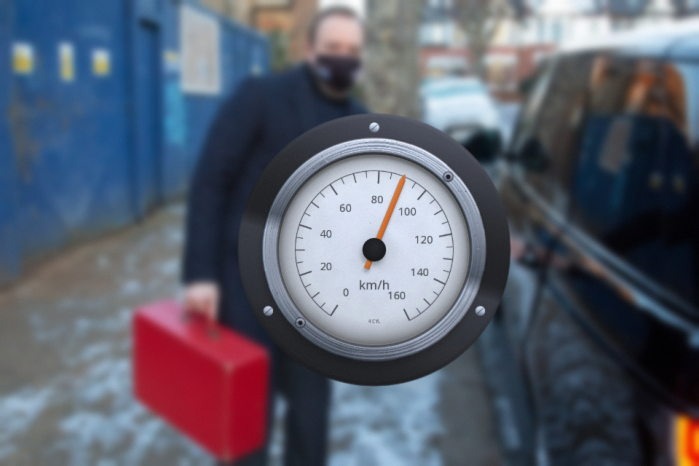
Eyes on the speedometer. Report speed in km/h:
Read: 90 km/h
